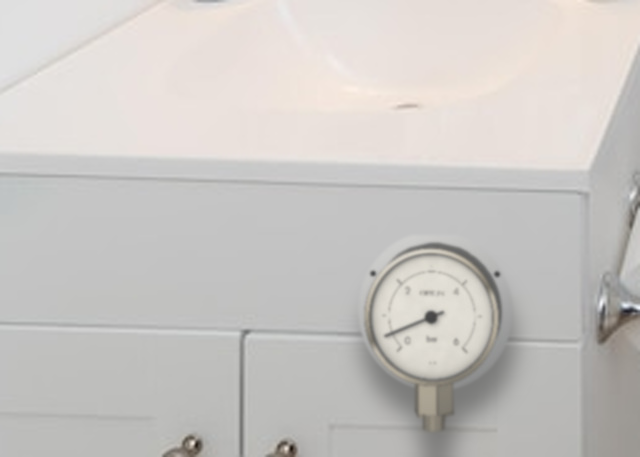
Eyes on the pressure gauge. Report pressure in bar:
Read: 0.5 bar
